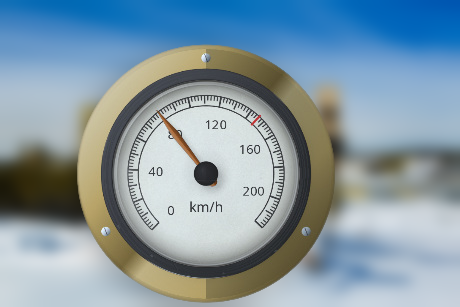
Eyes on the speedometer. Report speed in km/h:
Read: 80 km/h
